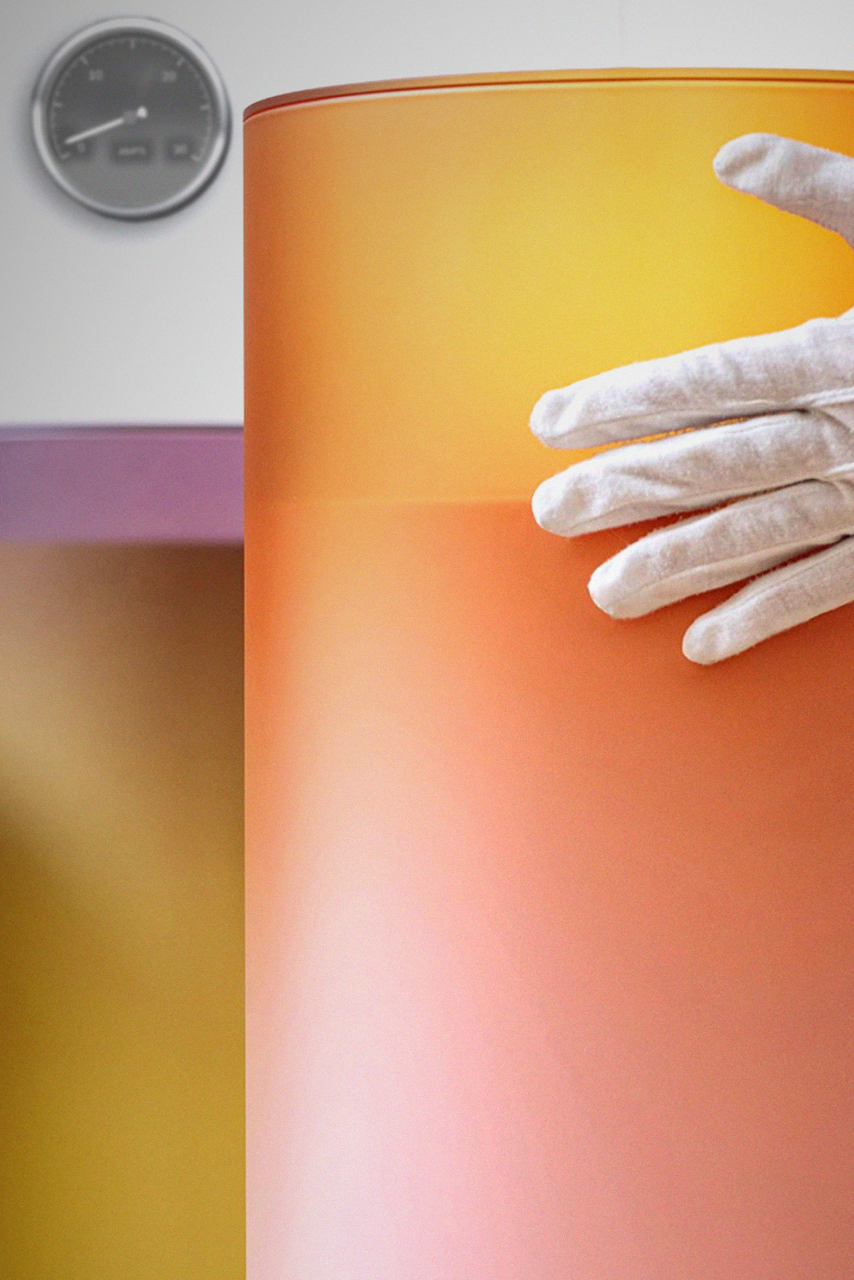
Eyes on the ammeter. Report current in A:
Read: 1 A
